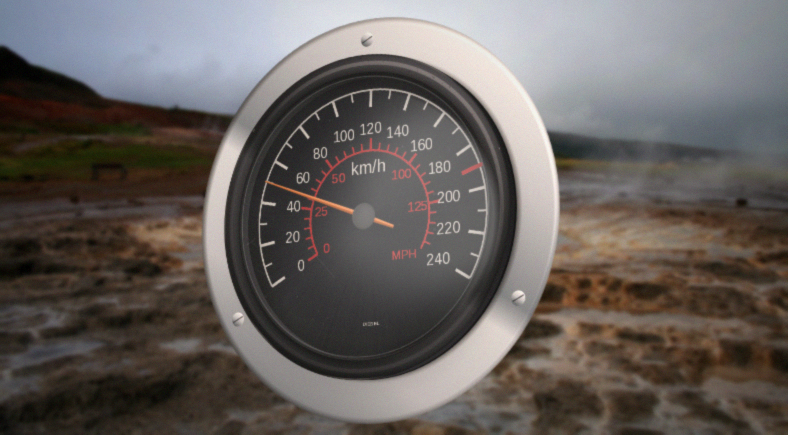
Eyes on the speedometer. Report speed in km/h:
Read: 50 km/h
